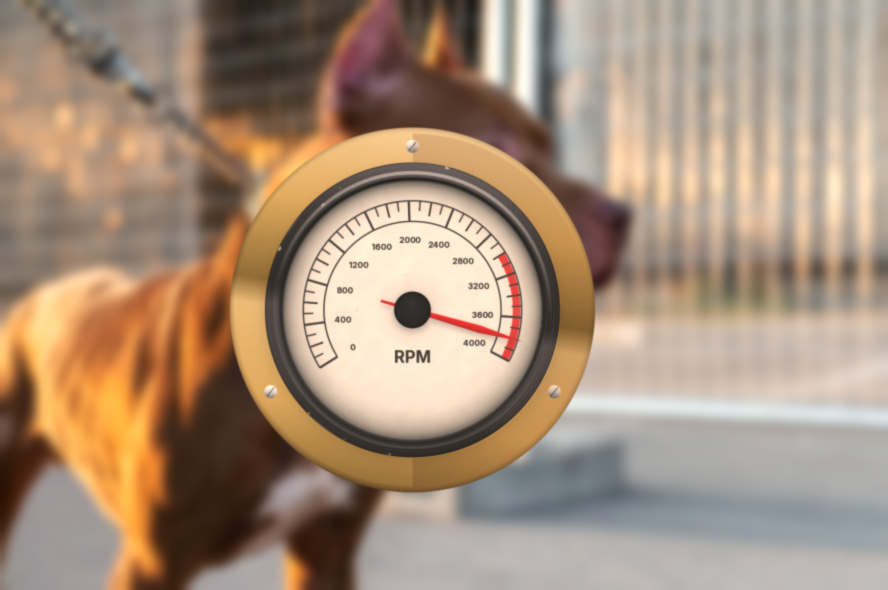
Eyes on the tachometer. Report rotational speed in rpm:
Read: 3800 rpm
